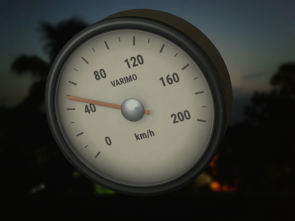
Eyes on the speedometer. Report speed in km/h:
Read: 50 km/h
